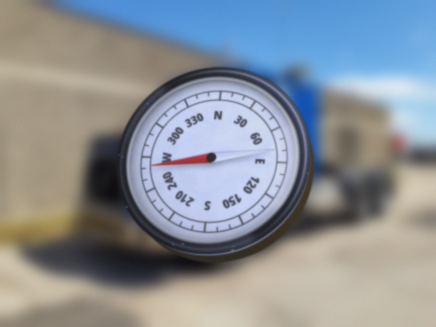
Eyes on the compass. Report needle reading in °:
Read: 260 °
